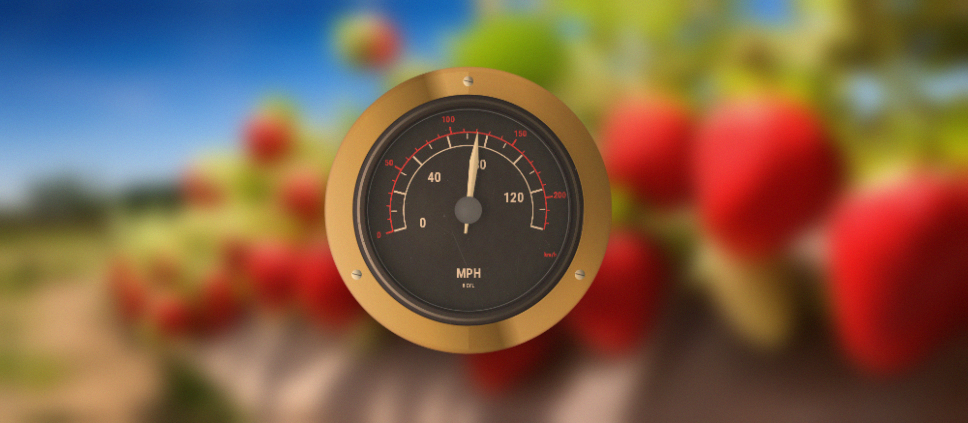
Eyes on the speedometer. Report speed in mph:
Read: 75 mph
